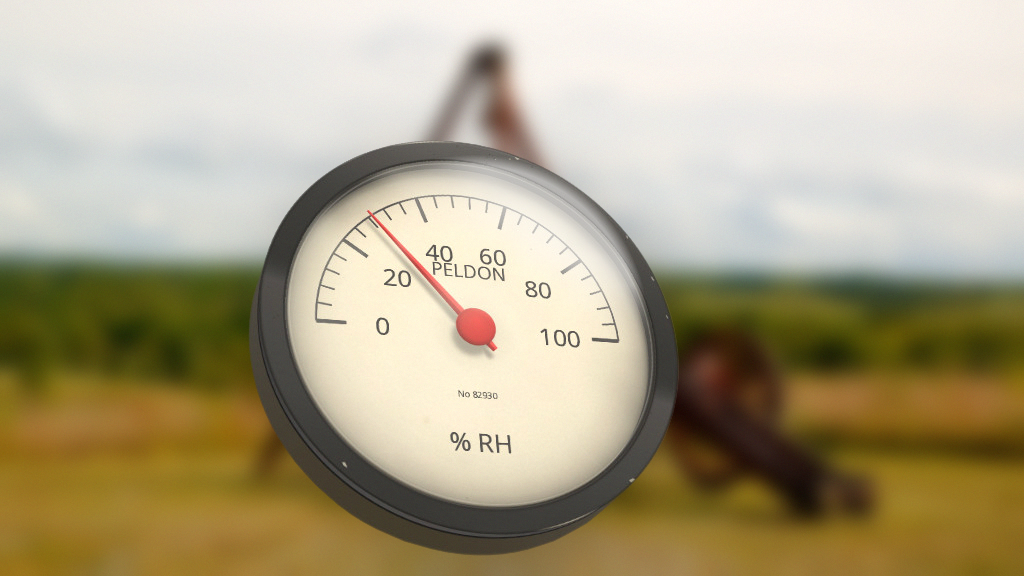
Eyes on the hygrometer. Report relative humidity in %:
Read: 28 %
